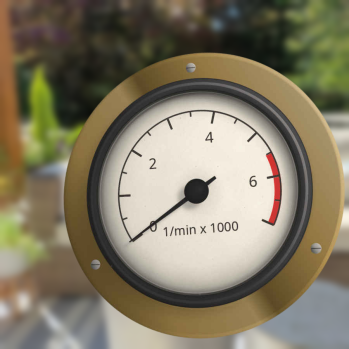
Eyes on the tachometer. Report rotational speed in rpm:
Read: 0 rpm
